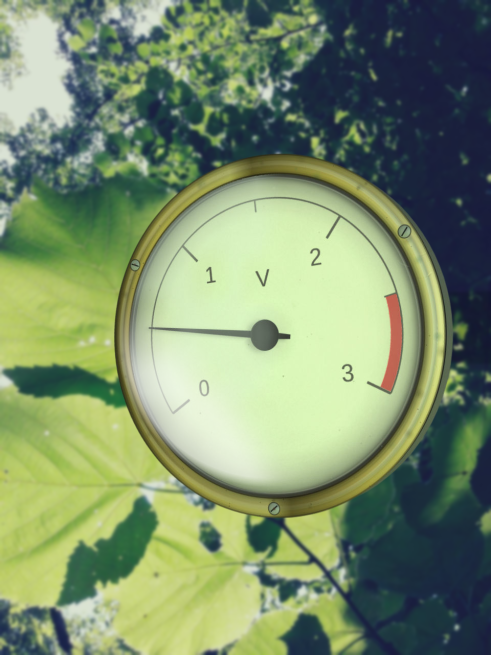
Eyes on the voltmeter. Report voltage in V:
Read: 0.5 V
